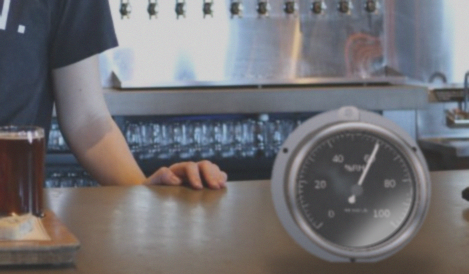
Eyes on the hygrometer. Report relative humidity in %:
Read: 60 %
